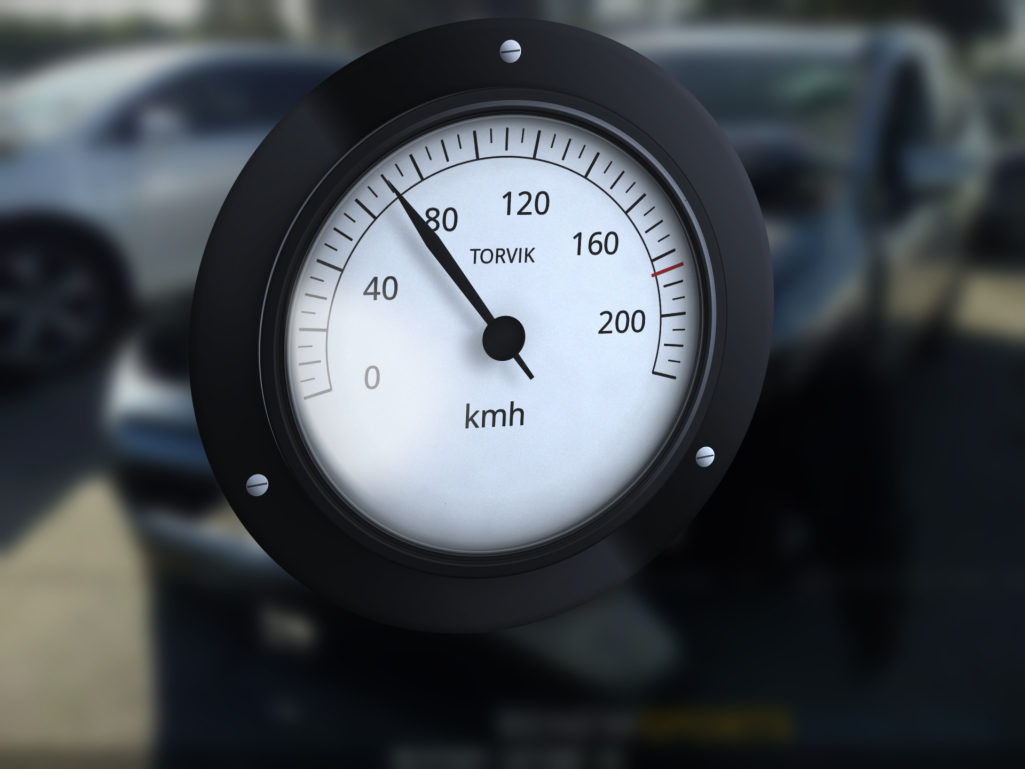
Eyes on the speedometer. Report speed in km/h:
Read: 70 km/h
